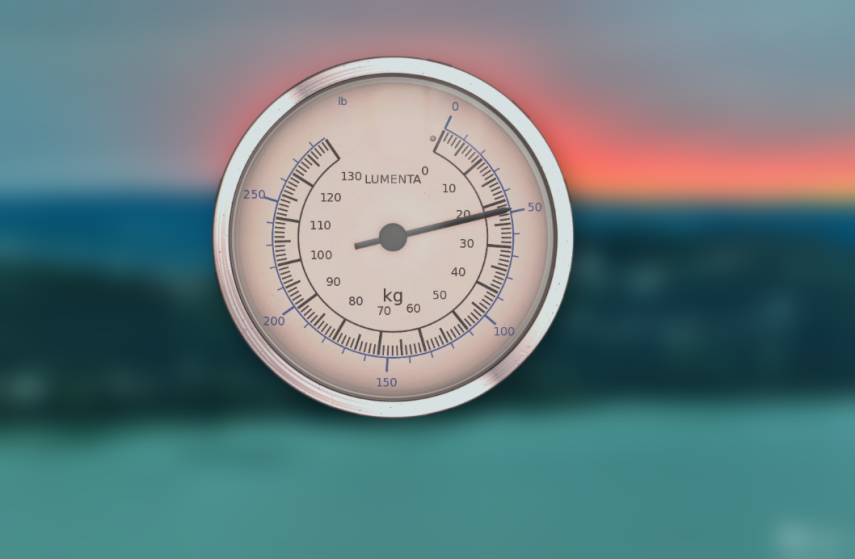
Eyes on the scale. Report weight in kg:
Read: 22 kg
